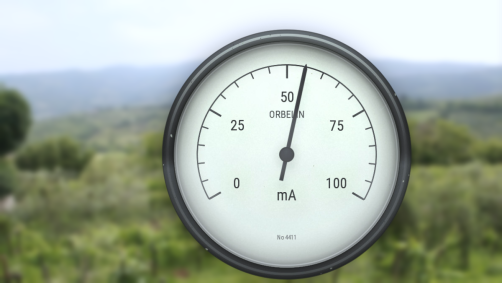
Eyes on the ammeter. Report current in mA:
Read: 55 mA
